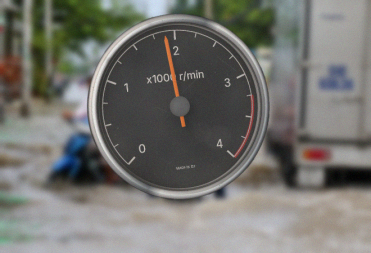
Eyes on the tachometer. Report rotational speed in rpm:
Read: 1875 rpm
